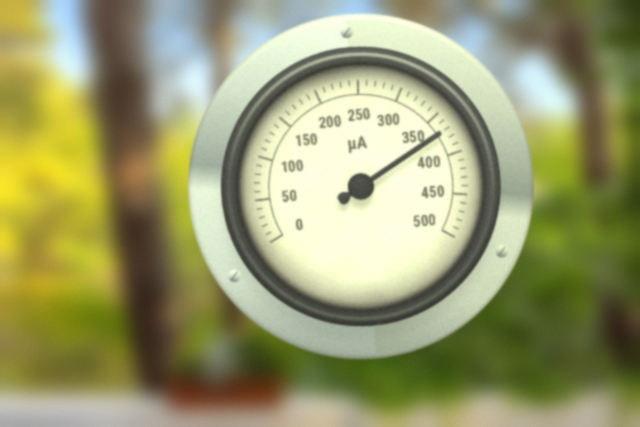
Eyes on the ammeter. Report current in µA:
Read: 370 µA
